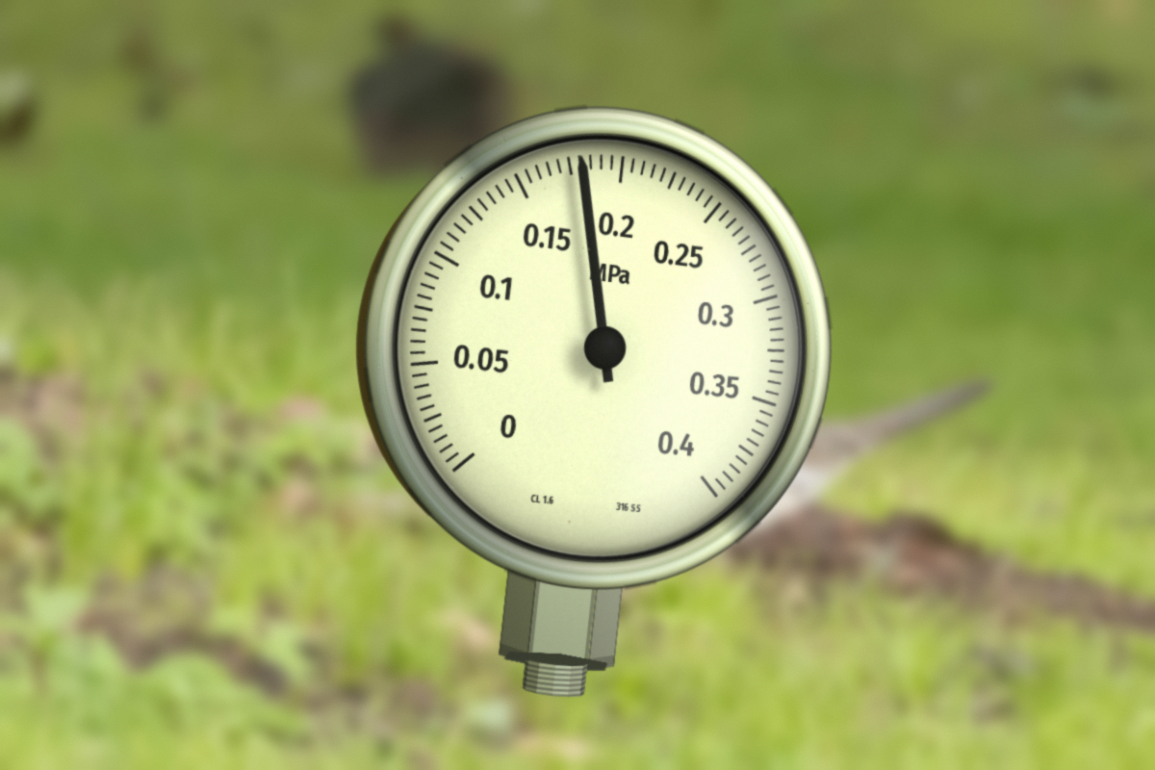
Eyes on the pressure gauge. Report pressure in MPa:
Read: 0.18 MPa
